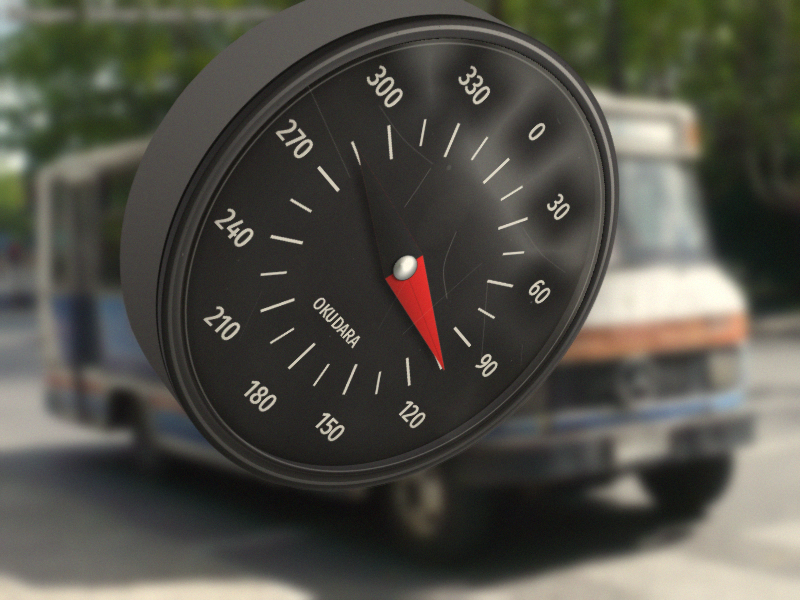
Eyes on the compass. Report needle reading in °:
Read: 105 °
